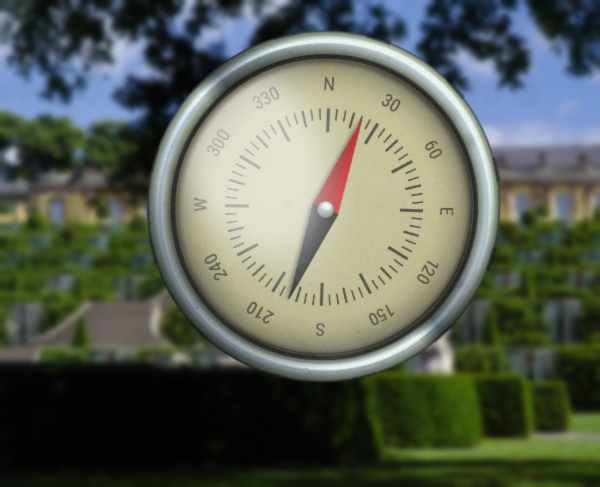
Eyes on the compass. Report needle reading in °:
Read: 20 °
